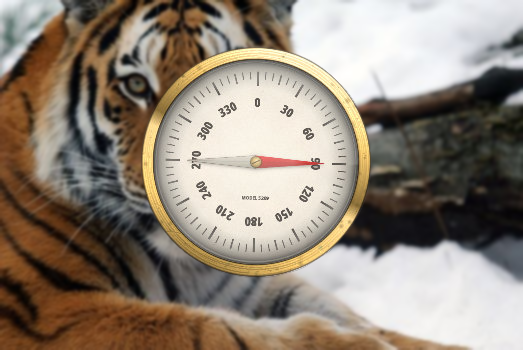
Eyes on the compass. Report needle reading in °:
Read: 90 °
